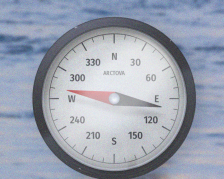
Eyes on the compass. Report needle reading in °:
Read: 280 °
